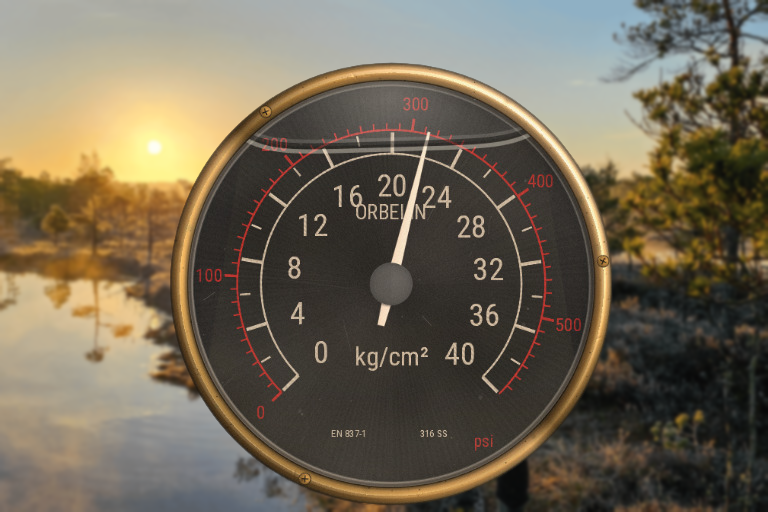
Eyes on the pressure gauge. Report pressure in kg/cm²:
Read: 22 kg/cm²
